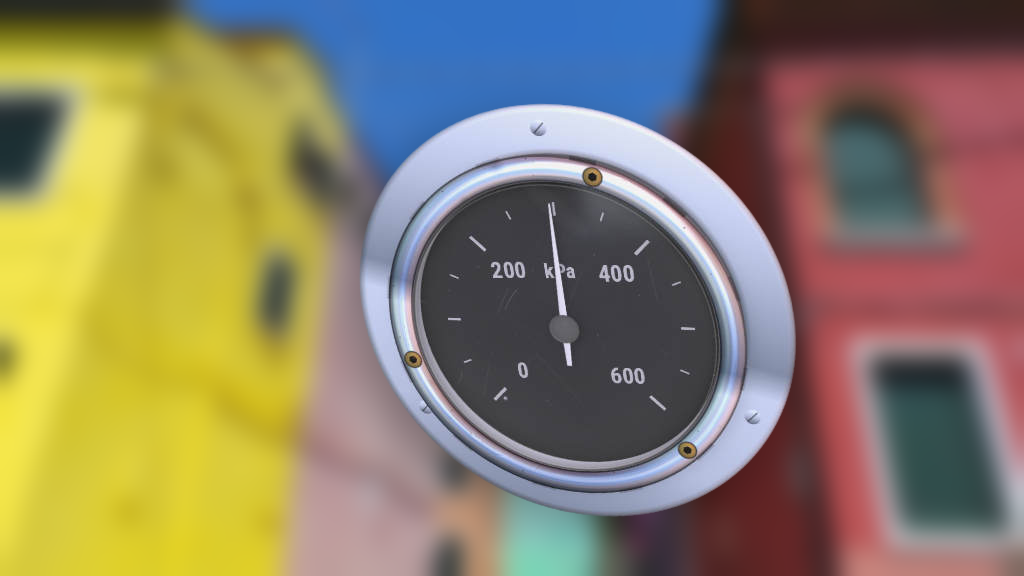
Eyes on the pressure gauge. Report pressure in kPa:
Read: 300 kPa
